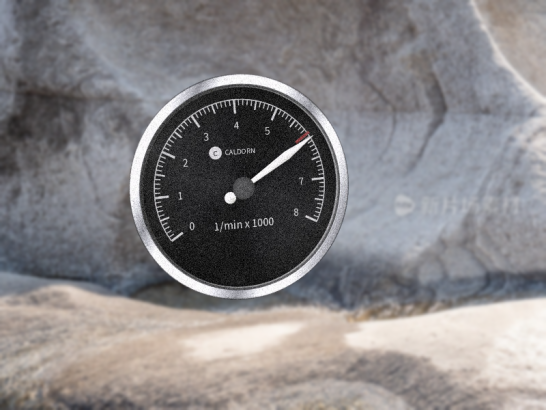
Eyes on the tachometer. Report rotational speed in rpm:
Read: 6000 rpm
